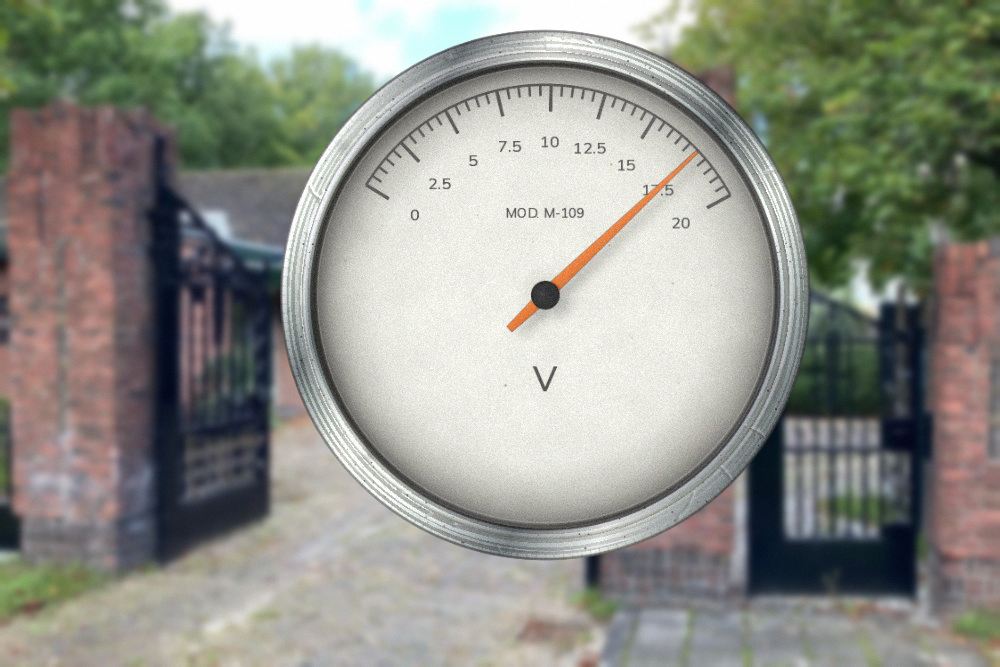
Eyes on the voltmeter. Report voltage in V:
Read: 17.5 V
